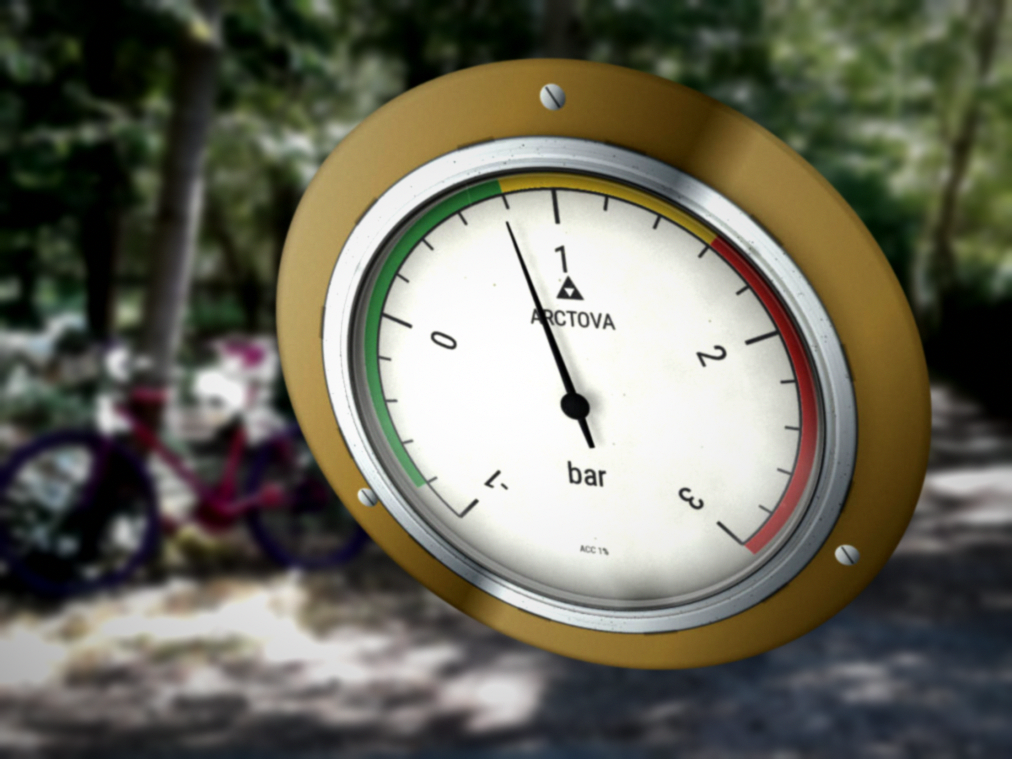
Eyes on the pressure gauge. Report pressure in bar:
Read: 0.8 bar
